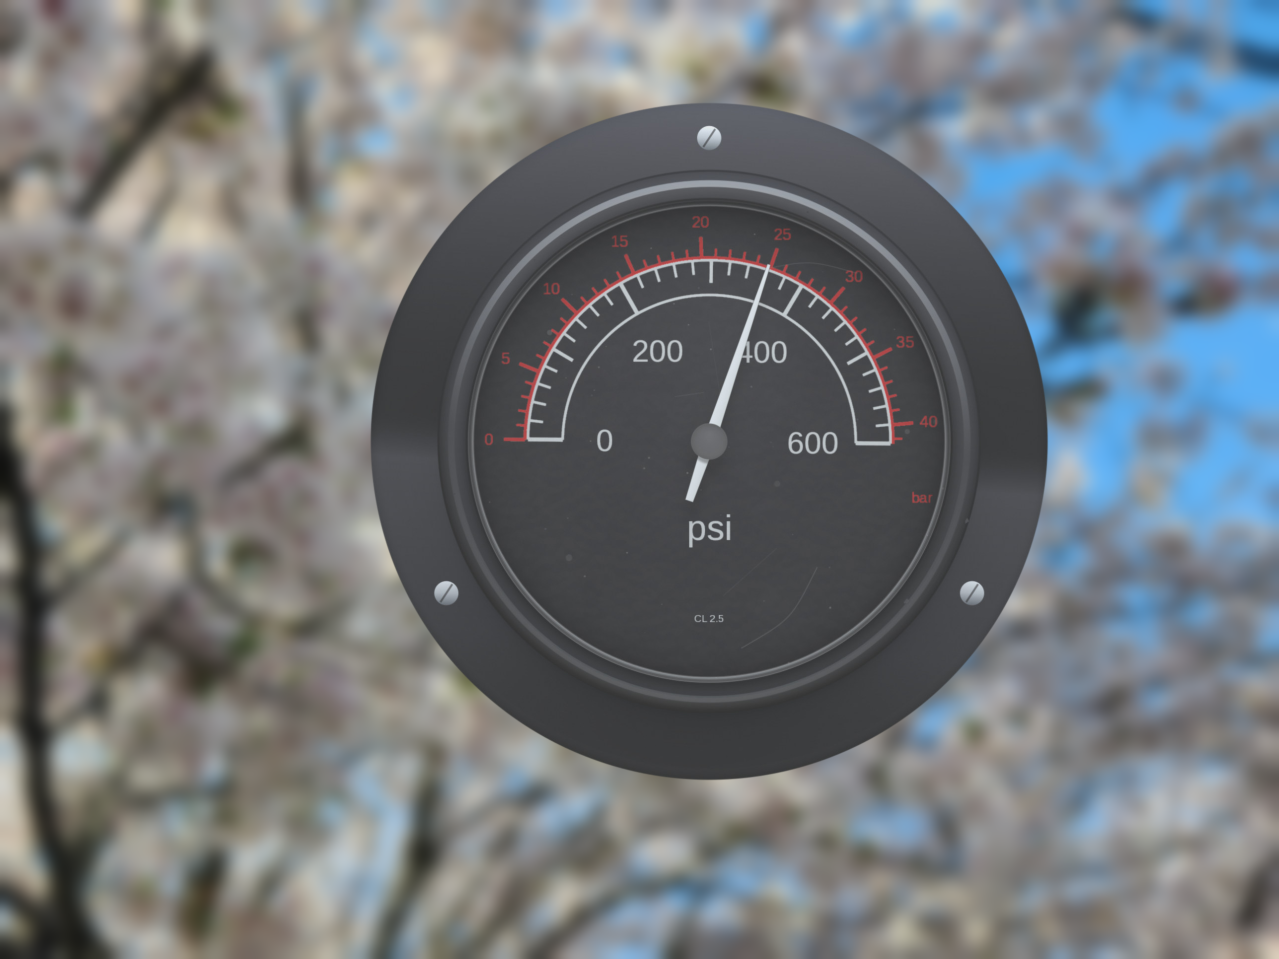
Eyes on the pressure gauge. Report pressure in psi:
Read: 360 psi
